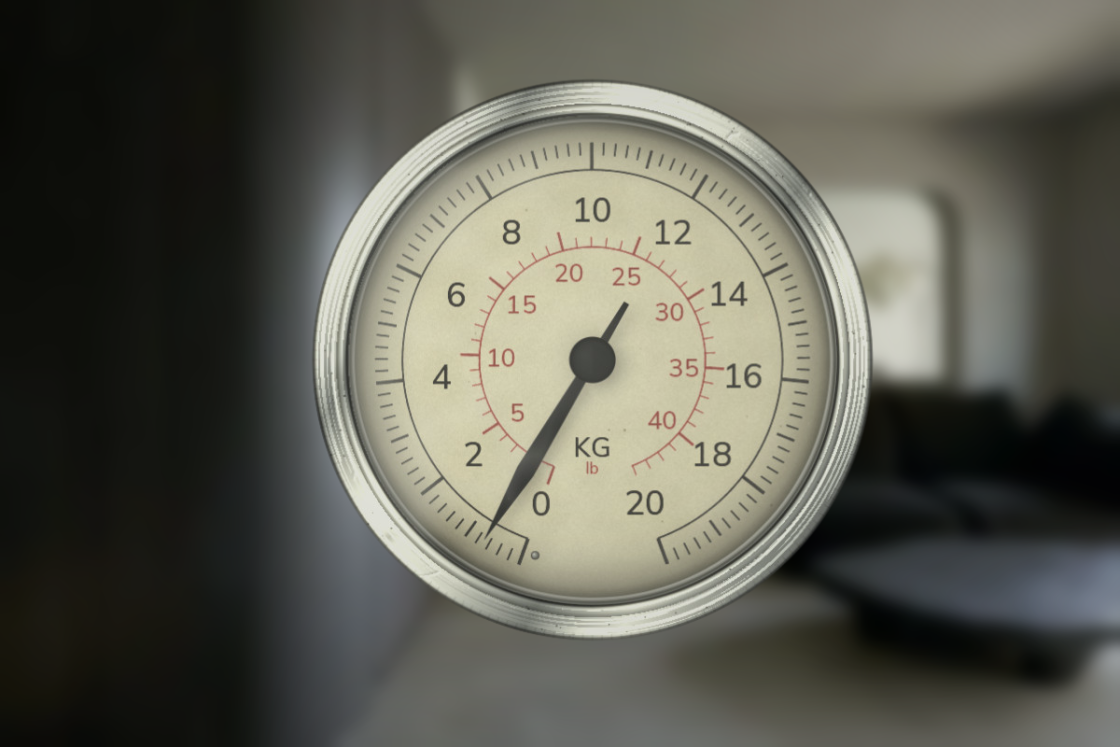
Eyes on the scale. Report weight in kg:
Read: 0.7 kg
